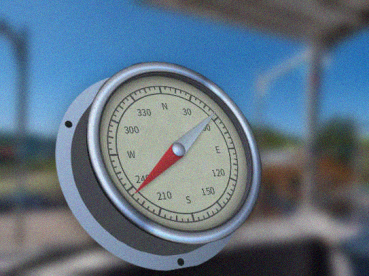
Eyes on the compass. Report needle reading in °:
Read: 235 °
